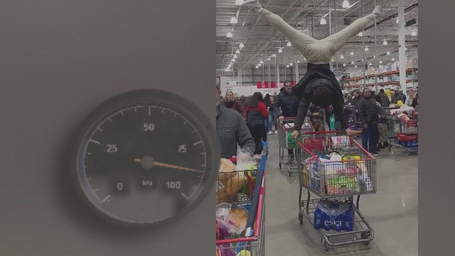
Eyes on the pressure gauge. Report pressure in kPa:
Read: 87.5 kPa
